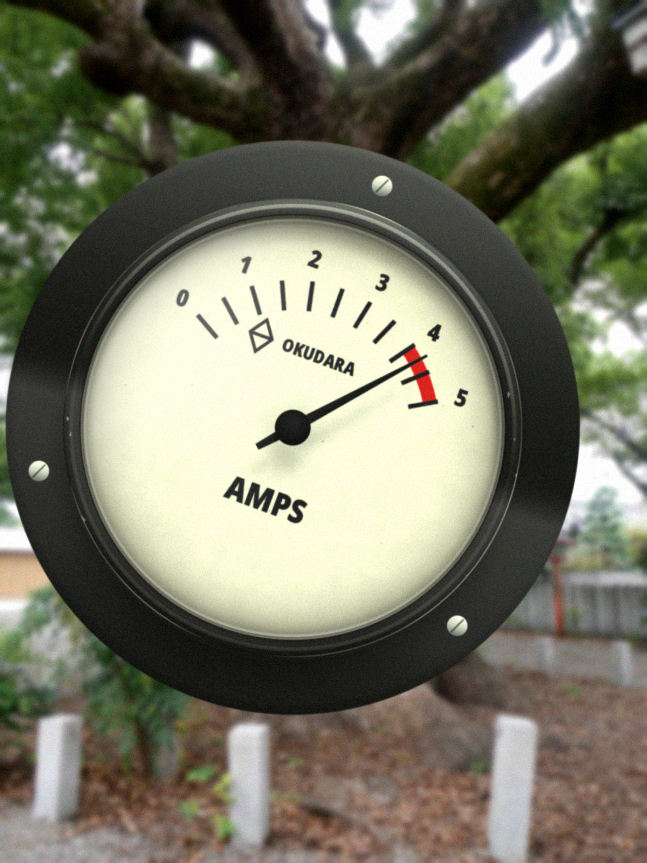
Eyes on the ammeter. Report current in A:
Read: 4.25 A
